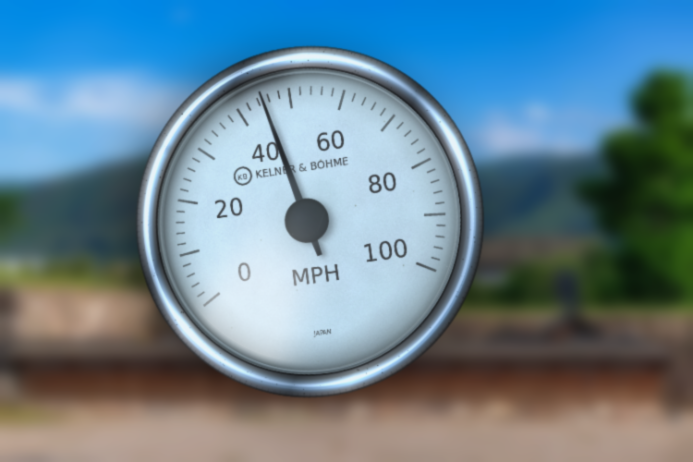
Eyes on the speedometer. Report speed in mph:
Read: 45 mph
